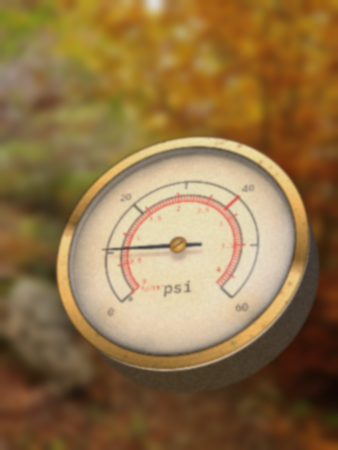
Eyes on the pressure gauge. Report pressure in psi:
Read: 10 psi
